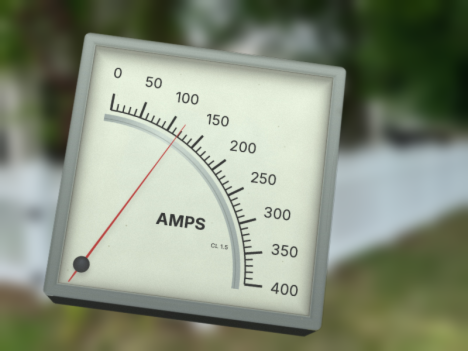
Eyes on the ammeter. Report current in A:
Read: 120 A
